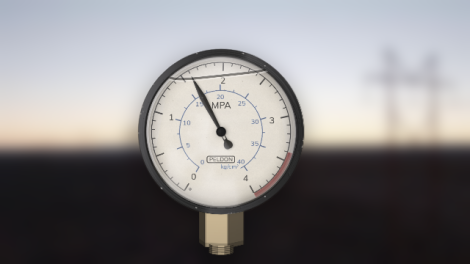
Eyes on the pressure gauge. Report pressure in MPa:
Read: 1.6 MPa
